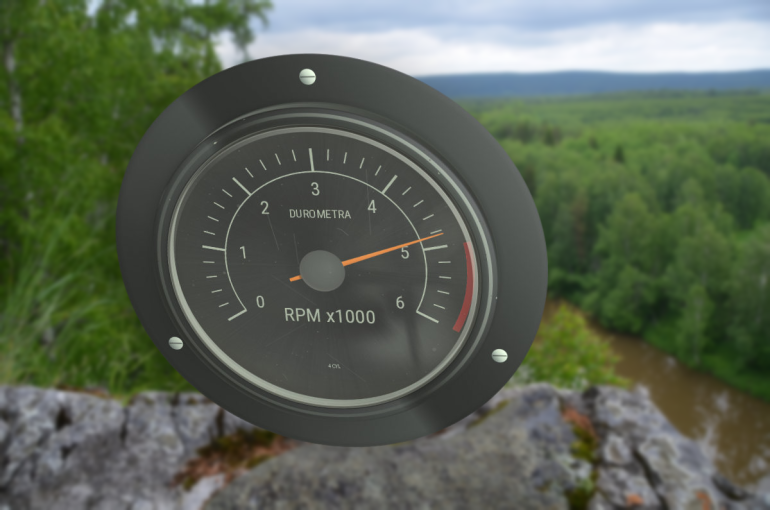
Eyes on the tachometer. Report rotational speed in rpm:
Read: 4800 rpm
